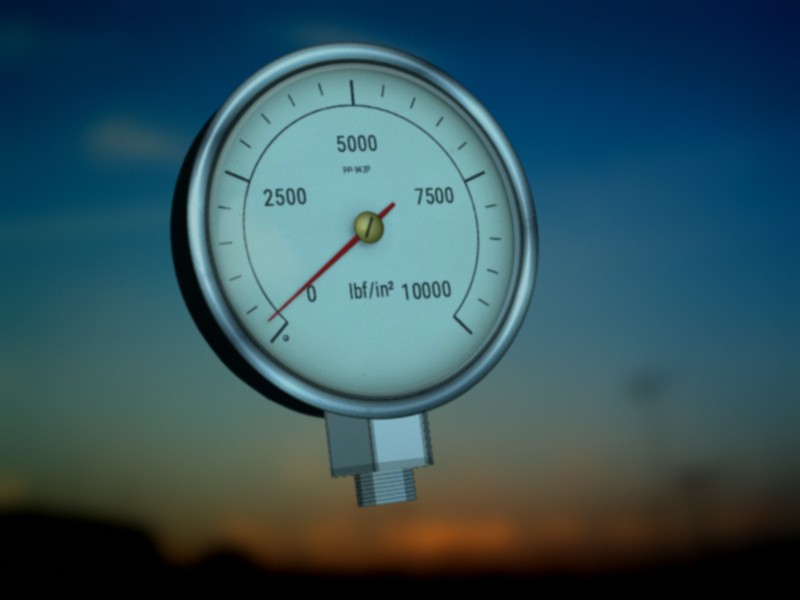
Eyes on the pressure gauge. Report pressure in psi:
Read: 250 psi
